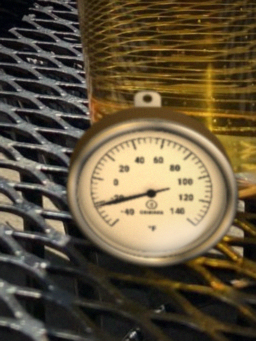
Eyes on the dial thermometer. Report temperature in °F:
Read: -20 °F
